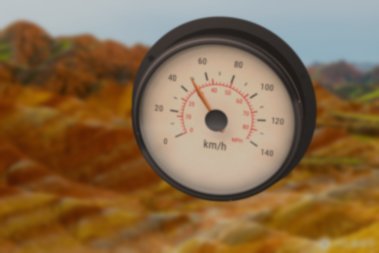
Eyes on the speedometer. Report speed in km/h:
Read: 50 km/h
